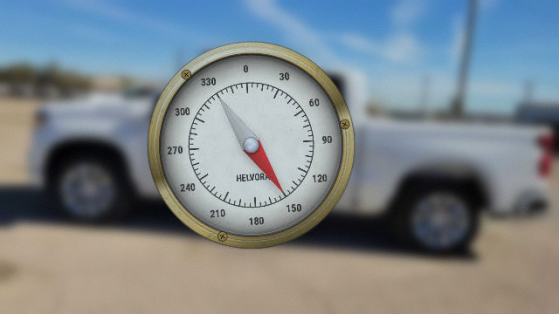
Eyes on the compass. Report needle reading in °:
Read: 150 °
